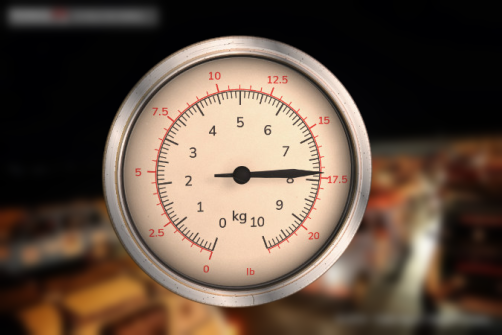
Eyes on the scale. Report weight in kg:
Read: 7.8 kg
